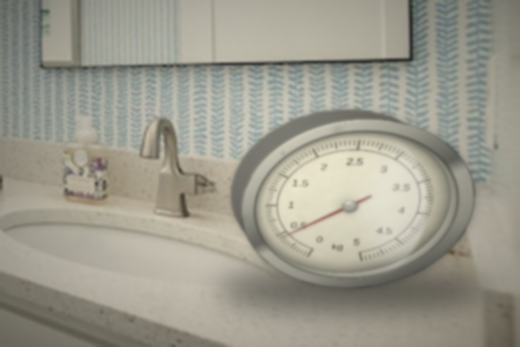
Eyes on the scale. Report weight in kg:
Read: 0.5 kg
